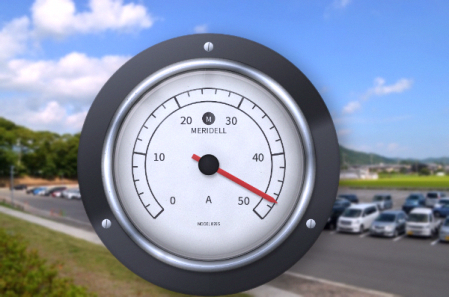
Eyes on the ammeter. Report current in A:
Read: 47 A
